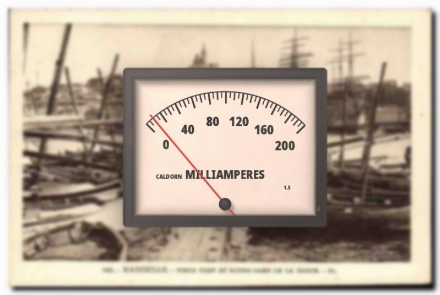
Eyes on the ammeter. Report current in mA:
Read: 10 mA
